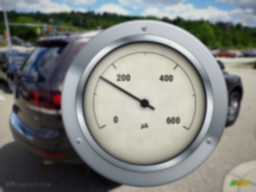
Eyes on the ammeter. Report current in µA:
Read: 150 µA
